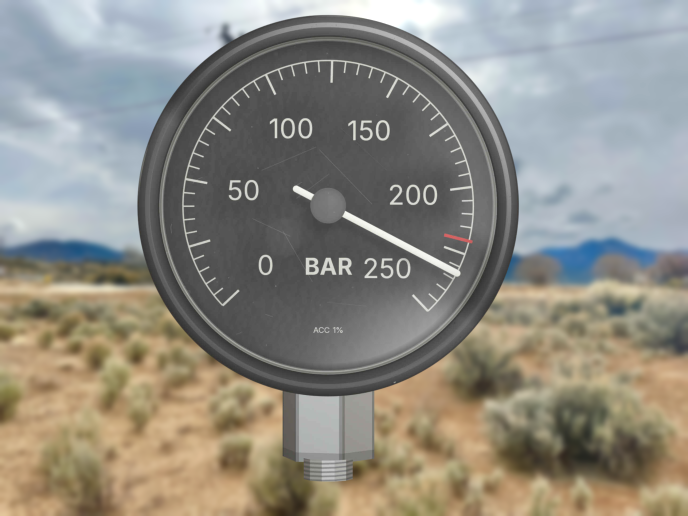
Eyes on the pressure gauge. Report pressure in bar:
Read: 232.5 bar
